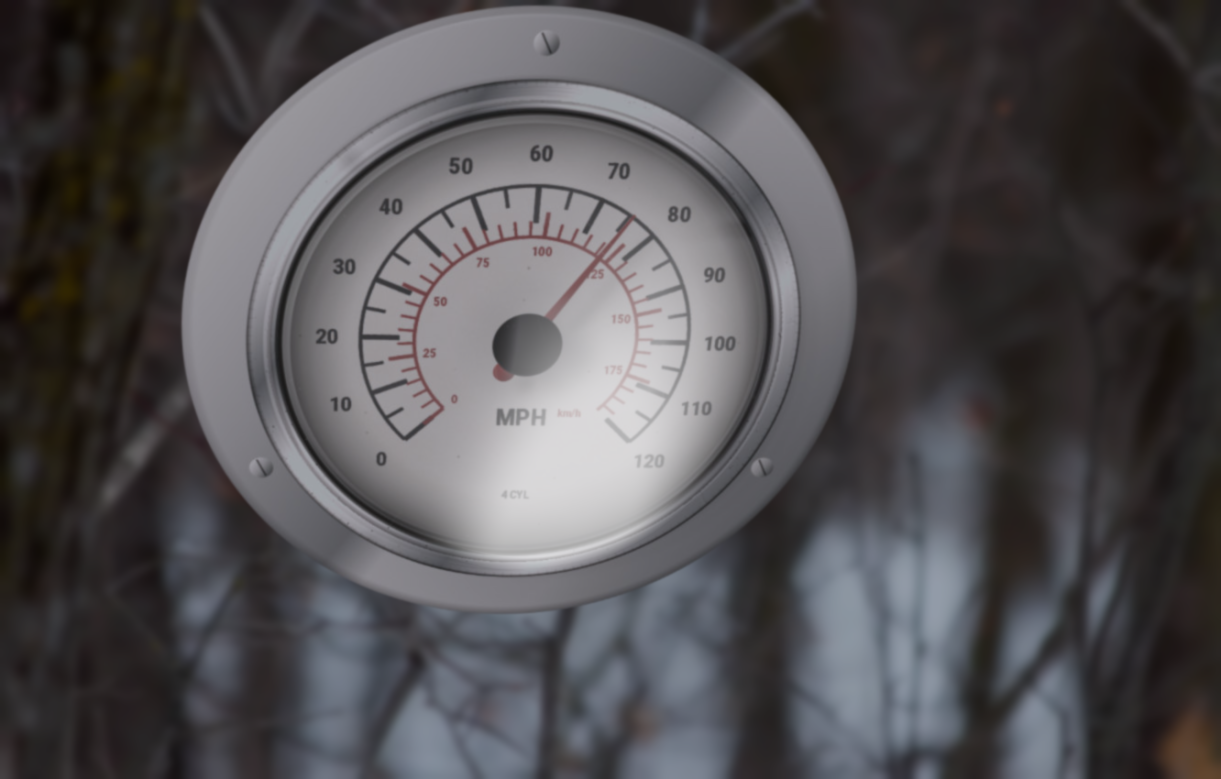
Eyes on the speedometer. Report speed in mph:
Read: 75 mph
